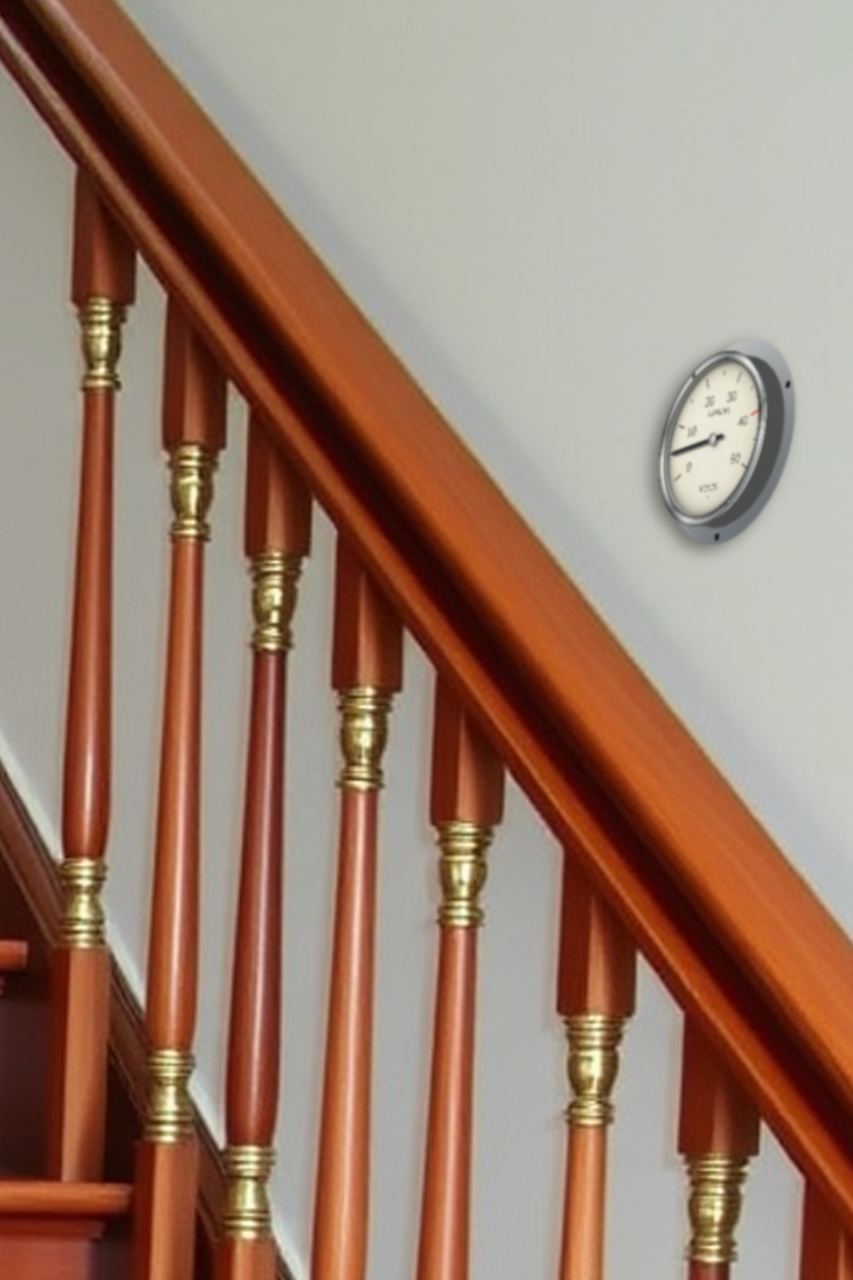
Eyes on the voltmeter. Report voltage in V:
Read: 5 V
